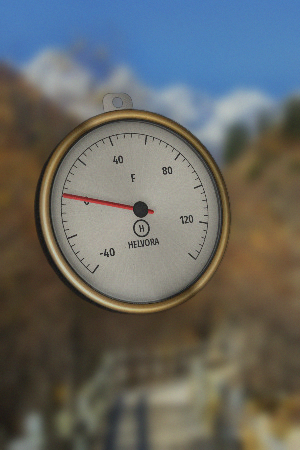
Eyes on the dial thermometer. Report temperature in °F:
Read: 0 °F
